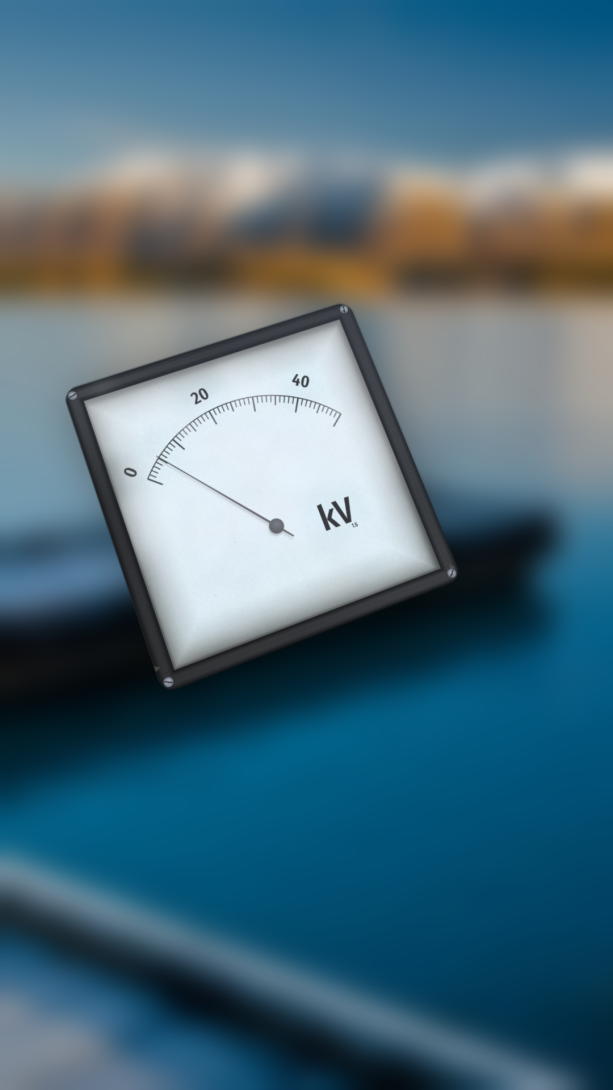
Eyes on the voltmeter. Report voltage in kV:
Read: 5 kV
